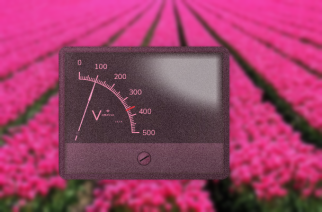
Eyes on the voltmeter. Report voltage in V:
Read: 100 V
